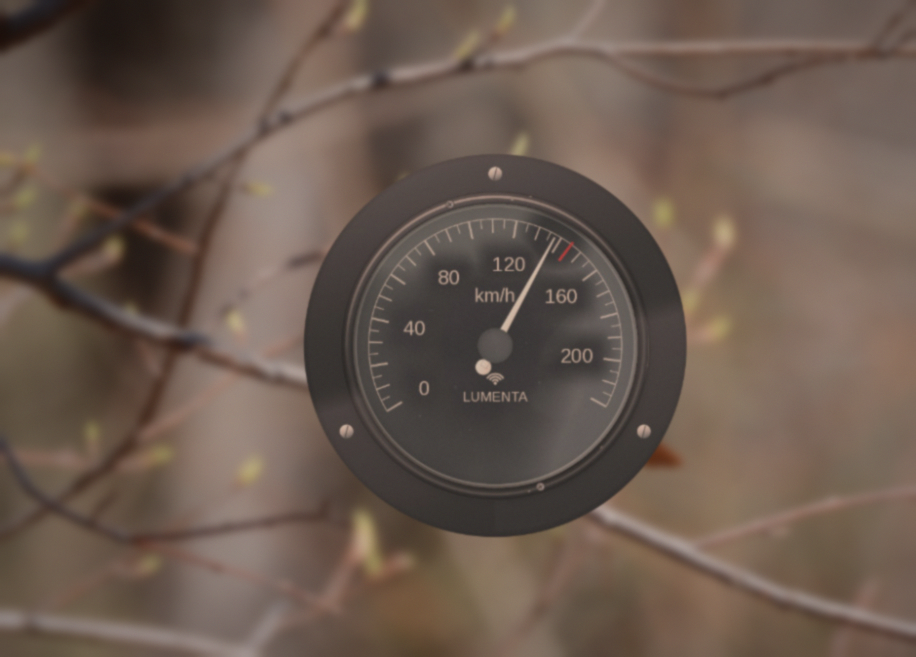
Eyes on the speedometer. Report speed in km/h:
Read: 137.5 km/h
